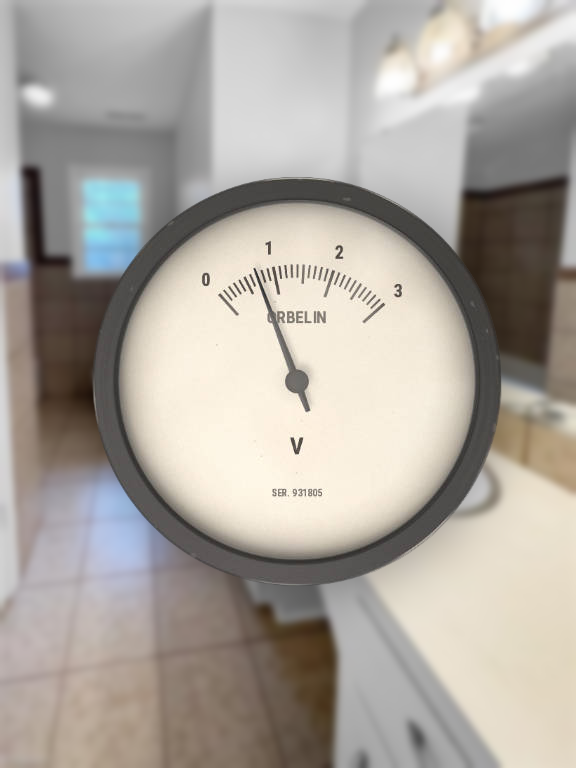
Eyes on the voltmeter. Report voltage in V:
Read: 0.7 V
